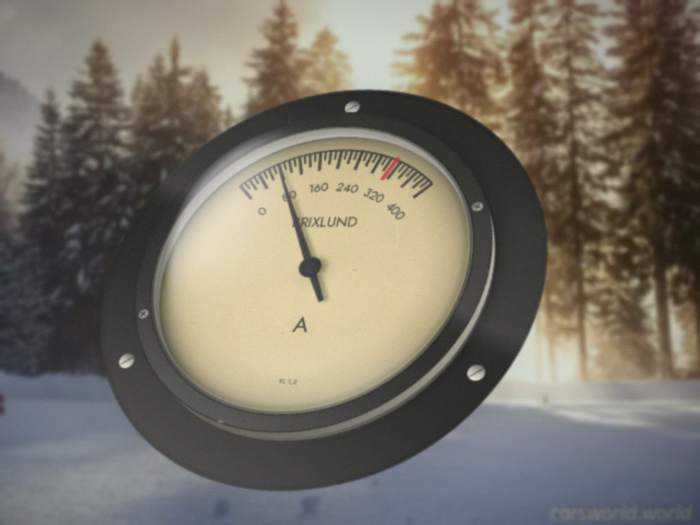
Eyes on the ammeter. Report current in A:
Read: 80 A
